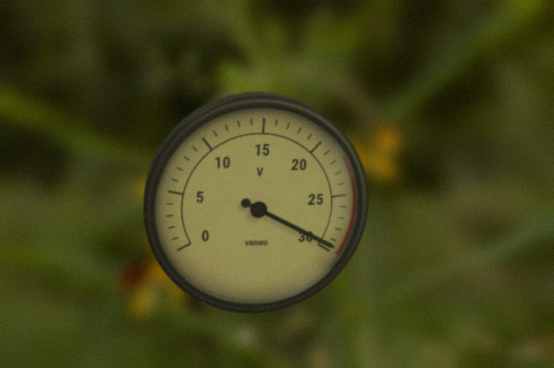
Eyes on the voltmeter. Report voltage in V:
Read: 29.5 V
